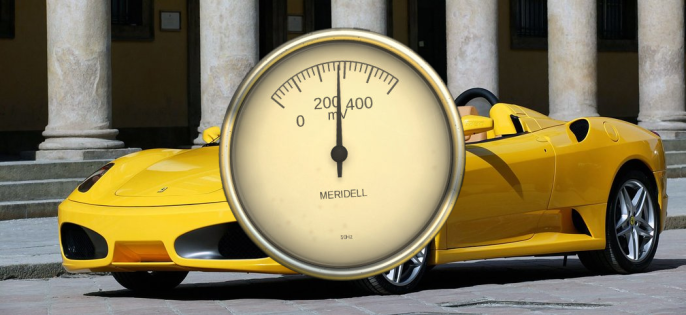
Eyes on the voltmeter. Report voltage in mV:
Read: 280 mV
